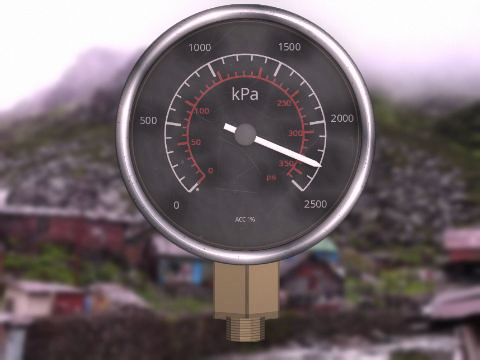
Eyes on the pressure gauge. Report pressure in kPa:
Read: 2300 kPa
